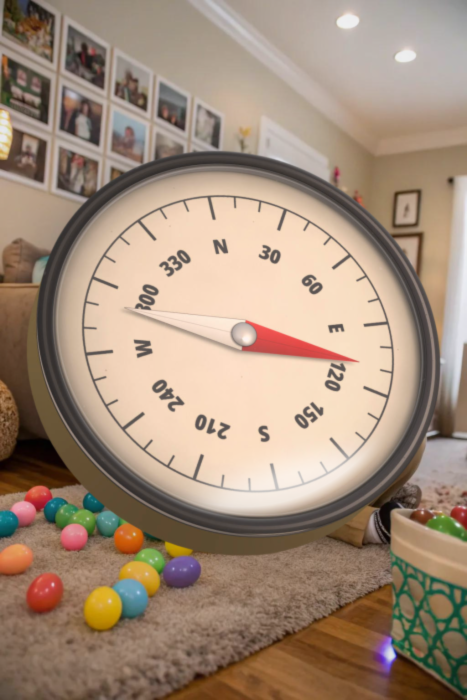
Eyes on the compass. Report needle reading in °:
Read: 110 °
